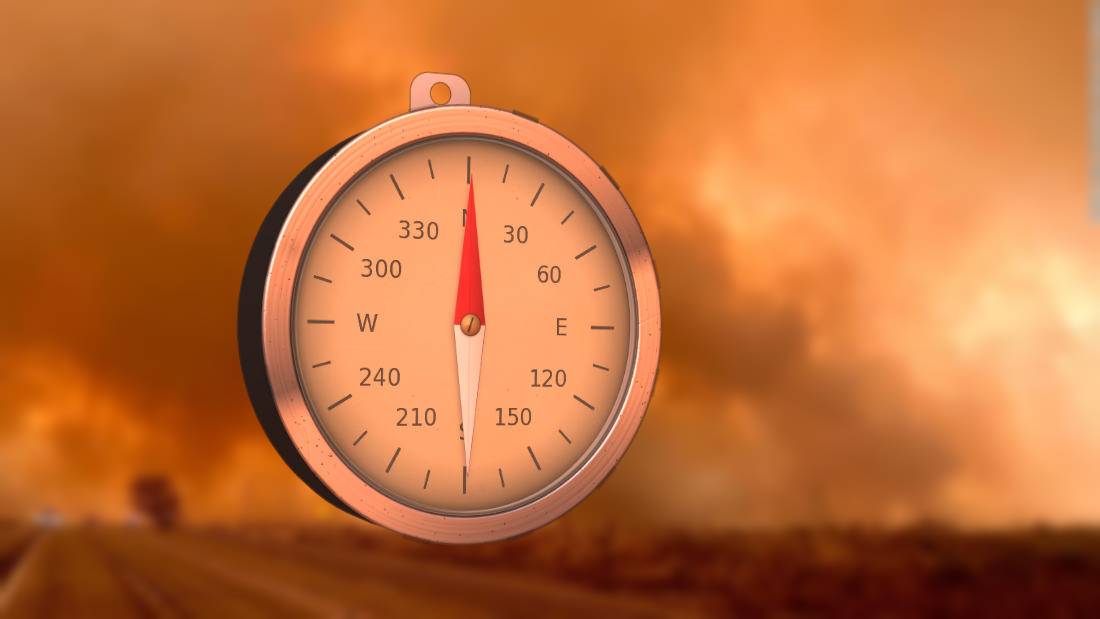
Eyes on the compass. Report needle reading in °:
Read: 0 °
